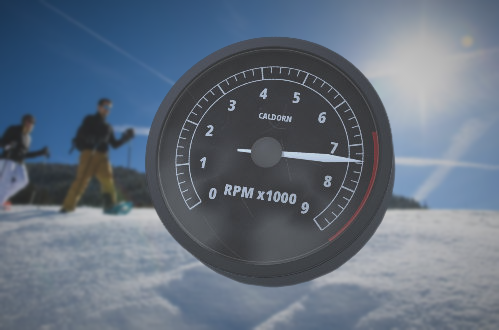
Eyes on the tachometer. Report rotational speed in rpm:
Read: 7400 rpm
